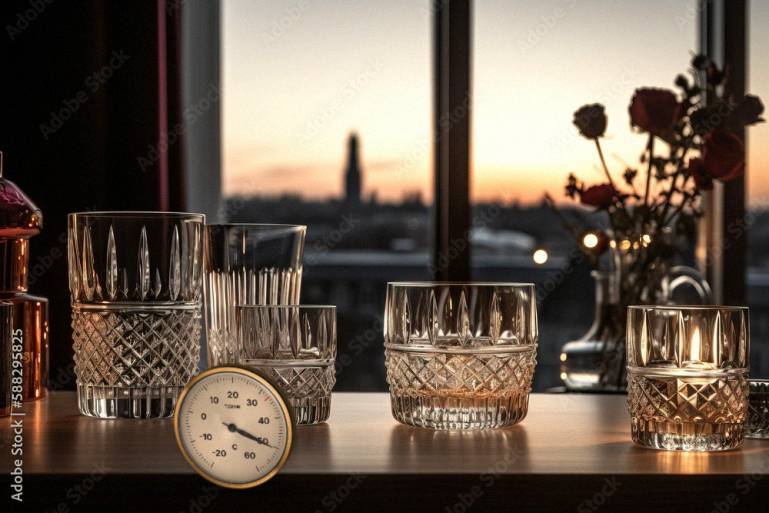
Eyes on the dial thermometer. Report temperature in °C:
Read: 50 °C
